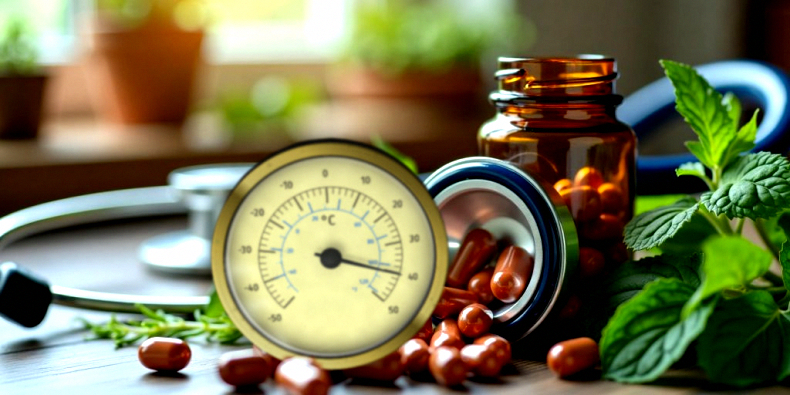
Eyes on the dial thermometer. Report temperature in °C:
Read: 40 °C
